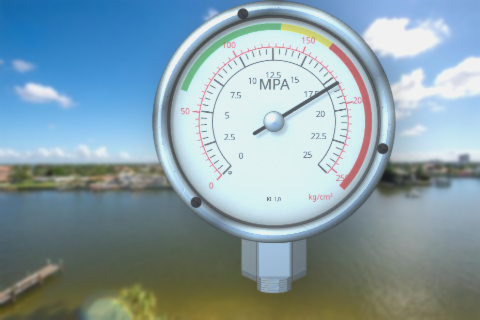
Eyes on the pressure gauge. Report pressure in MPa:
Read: 18 MPa
